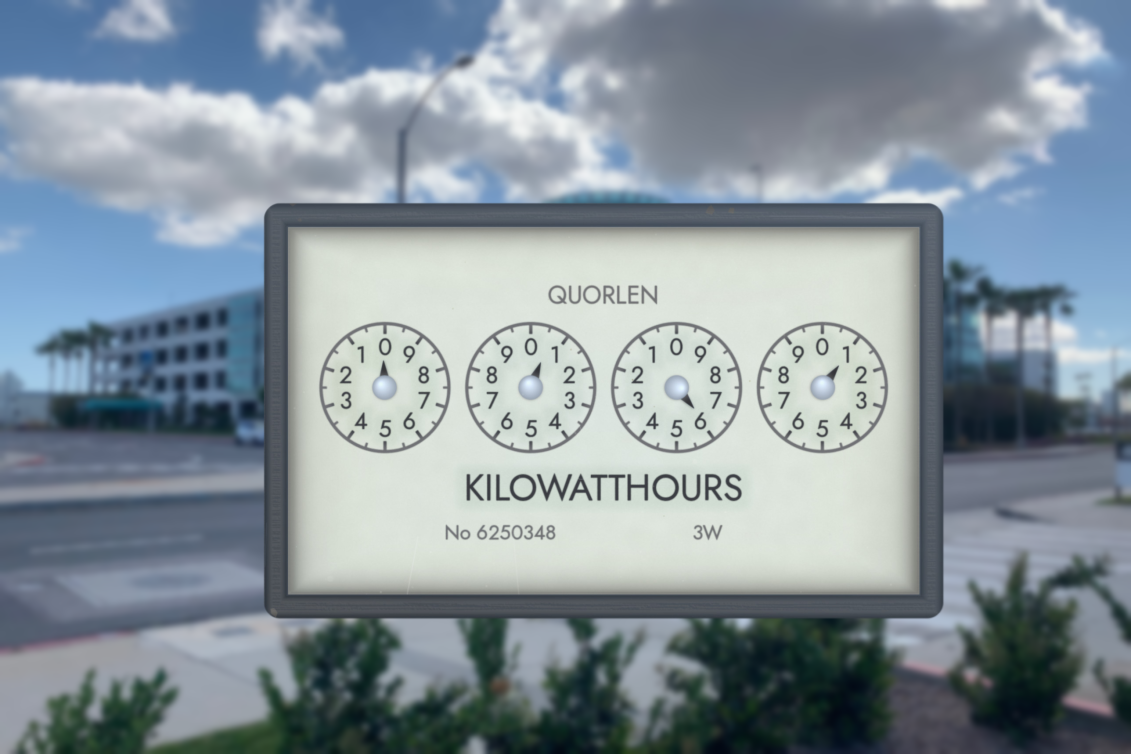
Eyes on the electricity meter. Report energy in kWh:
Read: 61 kWh
